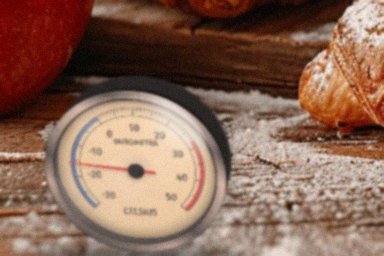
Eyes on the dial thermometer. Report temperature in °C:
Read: -15 °C
